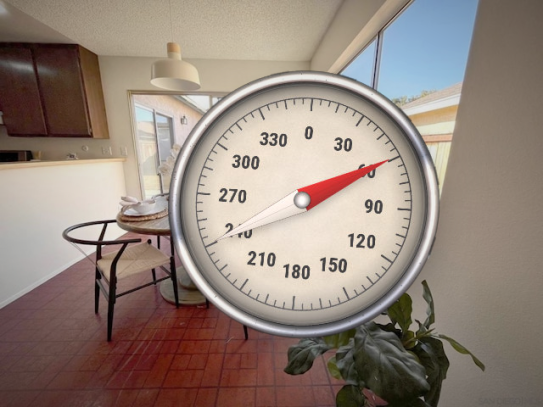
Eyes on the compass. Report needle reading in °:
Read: 60 °
